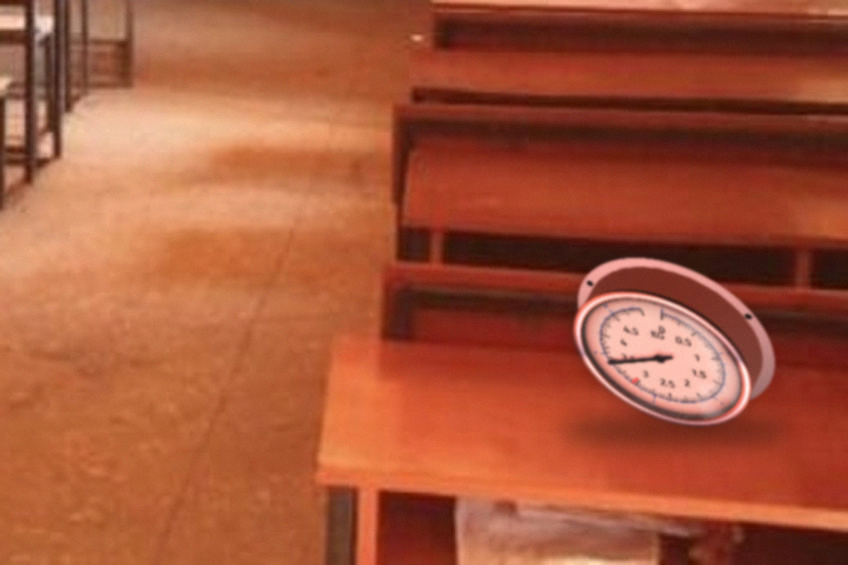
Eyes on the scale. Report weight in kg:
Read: 3.5 kg
